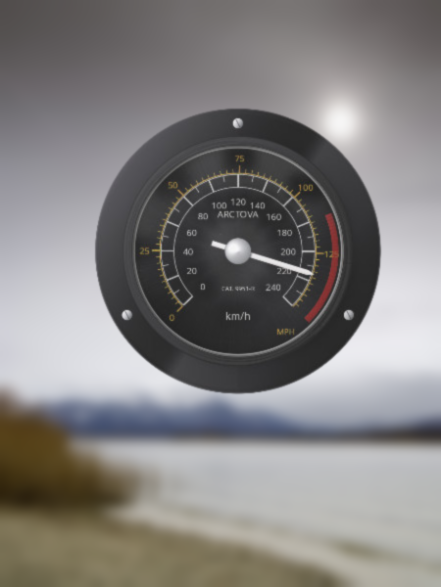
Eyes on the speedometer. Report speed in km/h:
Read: 215 km/h
